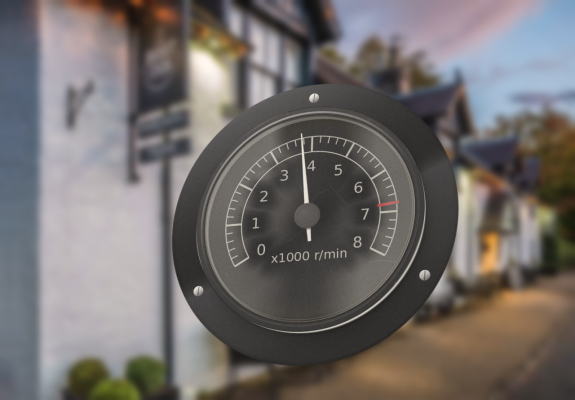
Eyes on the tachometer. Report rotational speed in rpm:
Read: 3800 rpm
